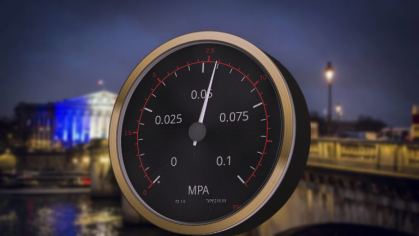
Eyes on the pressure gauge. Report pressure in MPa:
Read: 0.055 MPa
